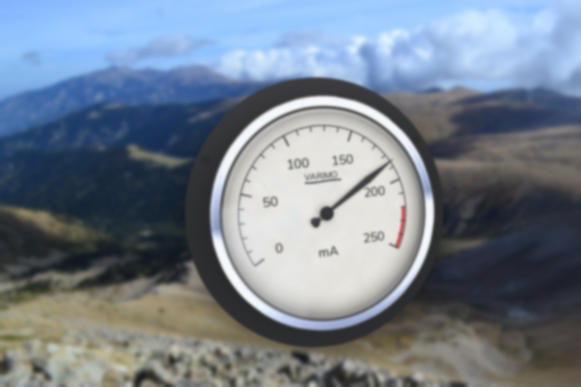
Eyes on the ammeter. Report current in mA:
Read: 185 mA
